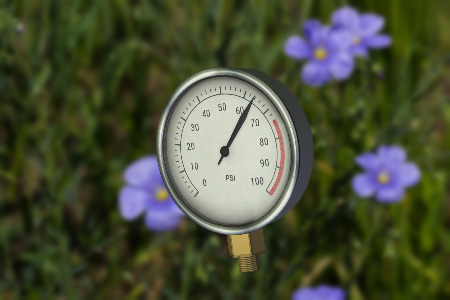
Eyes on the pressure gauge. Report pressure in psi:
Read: 64 psi
